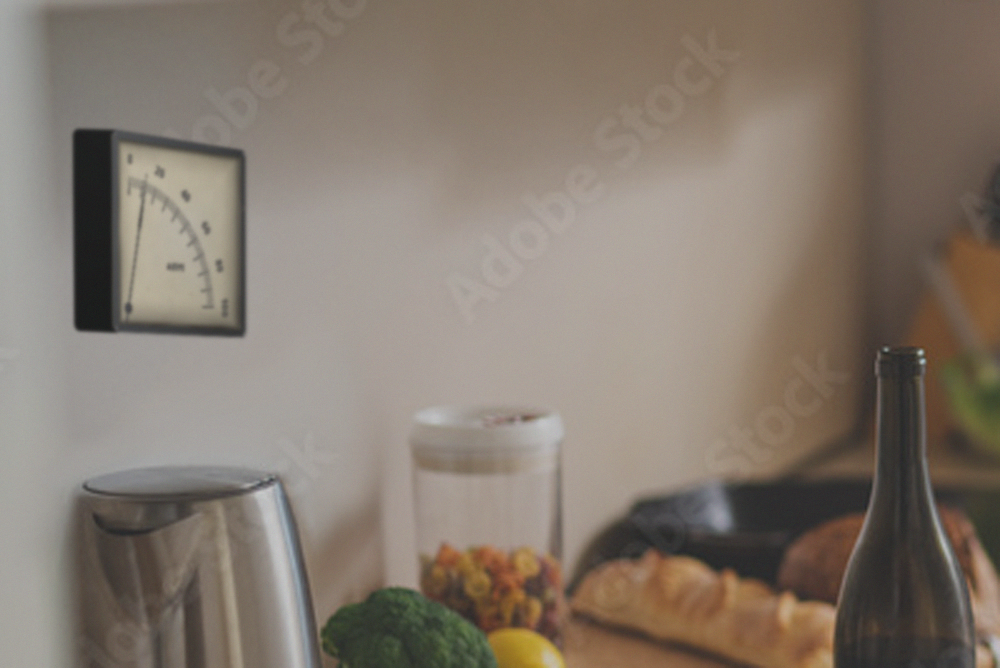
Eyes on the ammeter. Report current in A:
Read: 10 A
